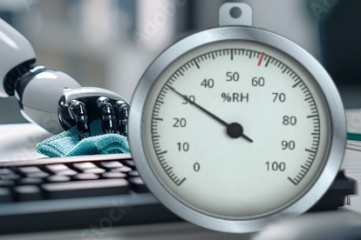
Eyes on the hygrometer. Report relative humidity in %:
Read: 30 %
